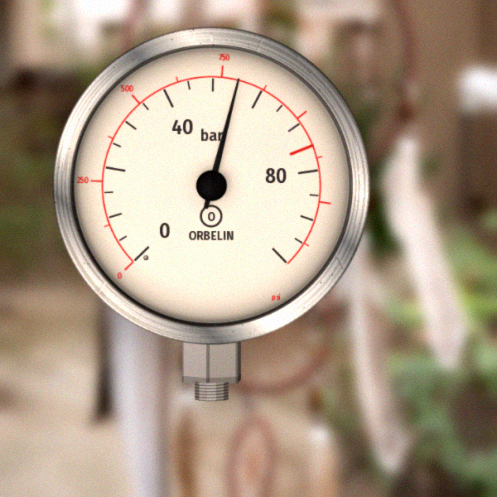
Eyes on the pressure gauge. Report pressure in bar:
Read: 55 bar
